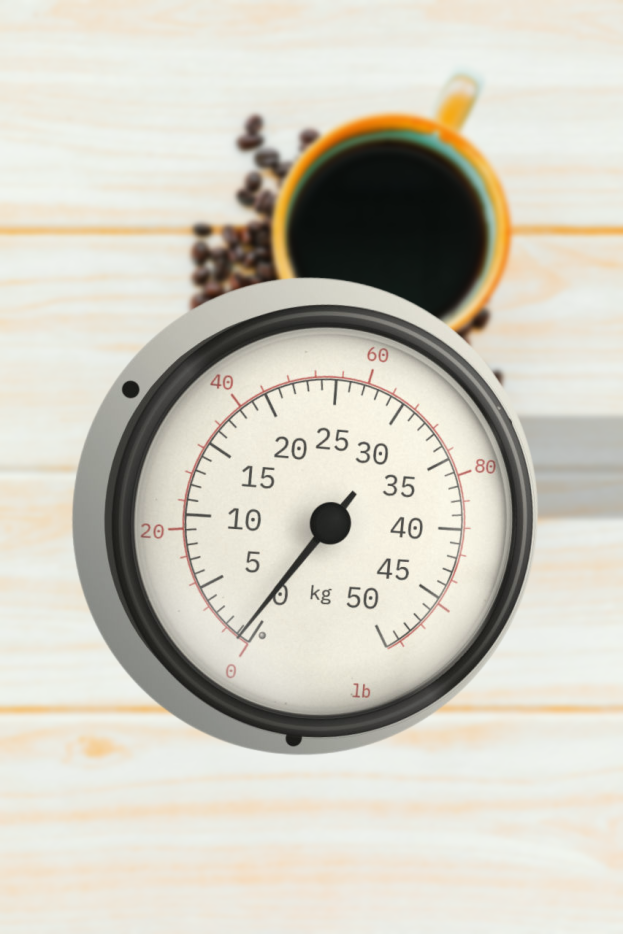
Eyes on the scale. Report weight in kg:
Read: 1 kg
